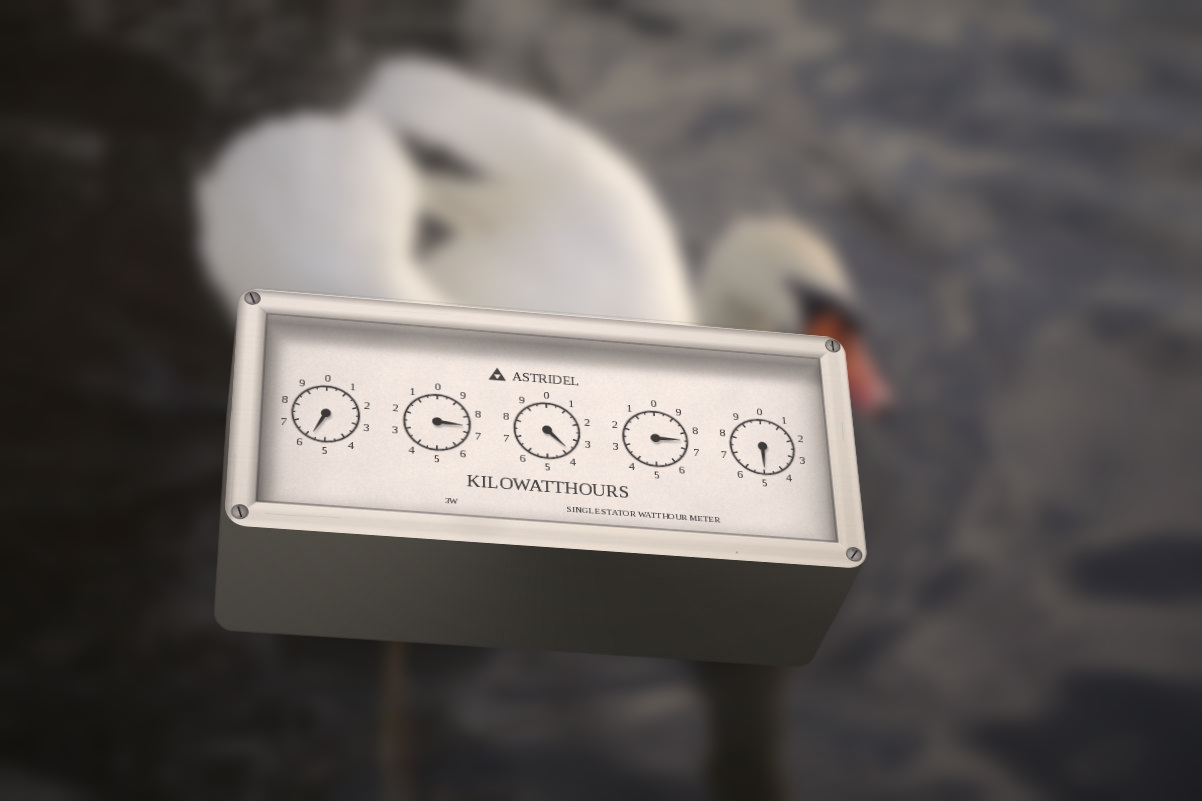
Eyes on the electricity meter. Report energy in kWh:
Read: 57375 kWh
